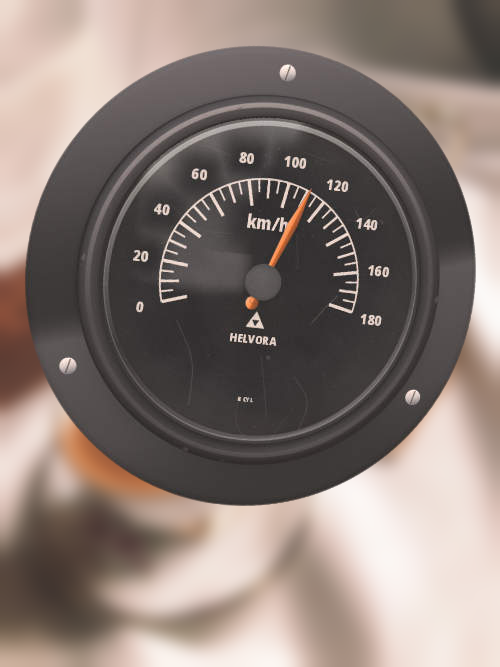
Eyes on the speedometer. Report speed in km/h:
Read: 110 km/h
